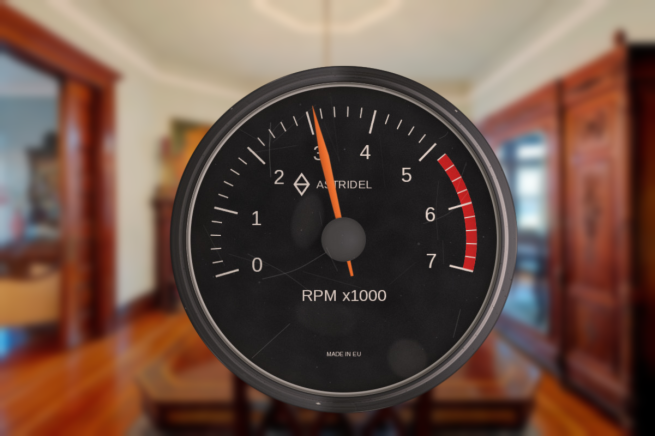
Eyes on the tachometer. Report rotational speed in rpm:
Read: 3100 rpm
